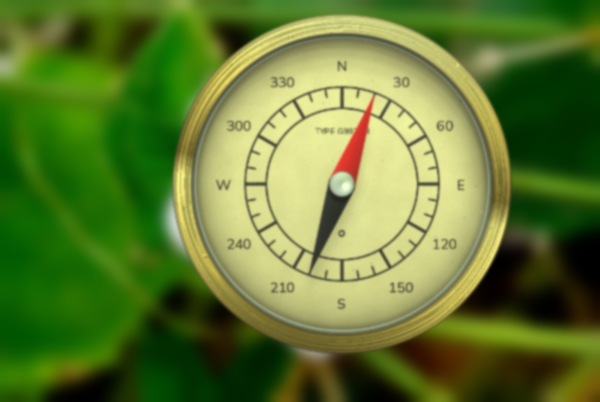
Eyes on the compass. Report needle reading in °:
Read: 20 °
